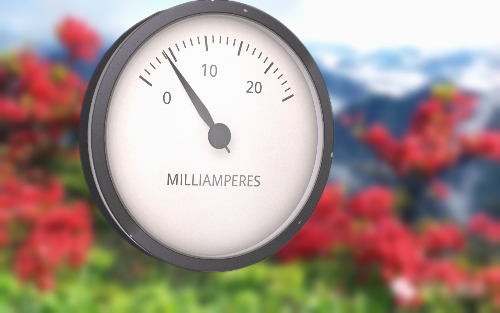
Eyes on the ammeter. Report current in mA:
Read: 4 mA
